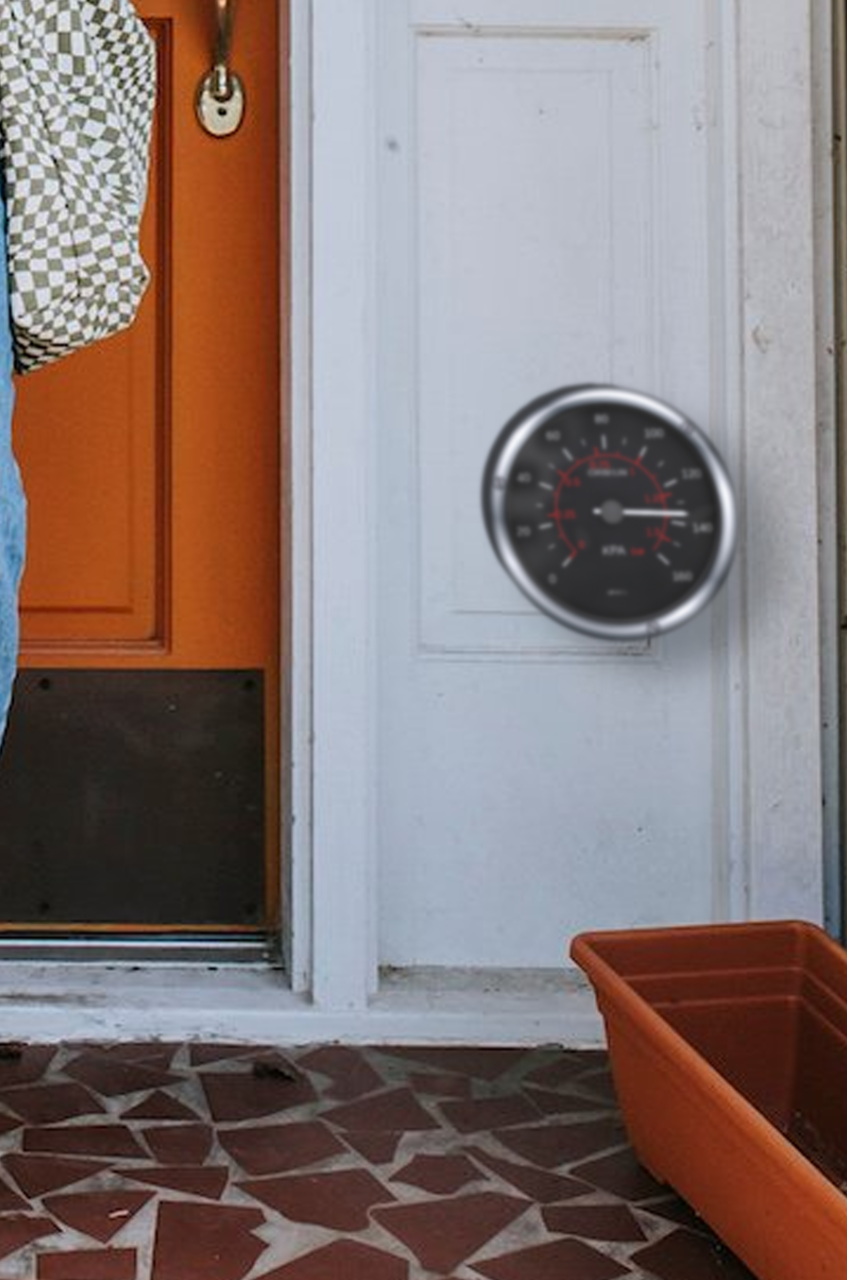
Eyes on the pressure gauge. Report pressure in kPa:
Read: 135 kPa
